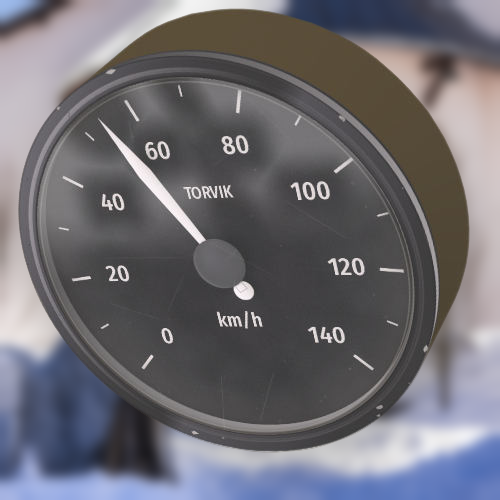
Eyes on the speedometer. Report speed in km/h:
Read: 55 km/h
